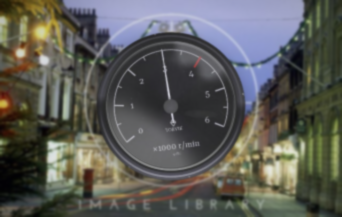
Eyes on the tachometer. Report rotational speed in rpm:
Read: 3000 rpm
